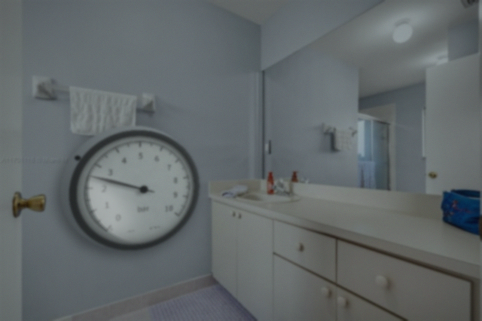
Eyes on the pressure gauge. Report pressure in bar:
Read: 2.5 bar
